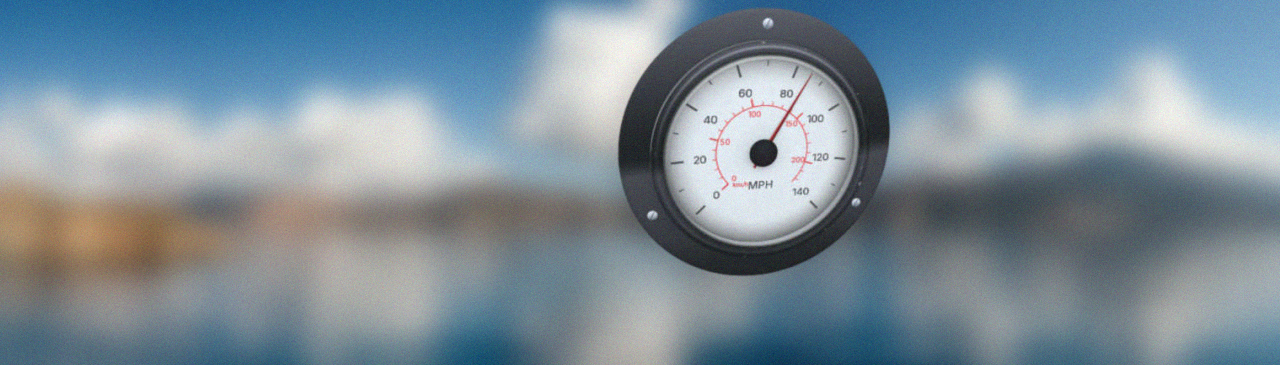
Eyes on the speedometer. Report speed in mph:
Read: 85 mph
